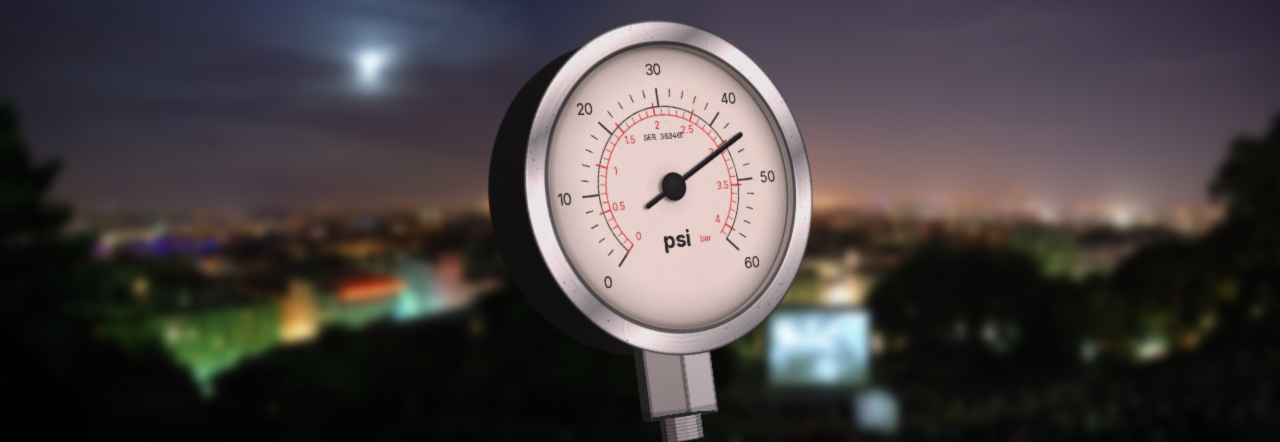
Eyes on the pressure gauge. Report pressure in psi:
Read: 44 psi
